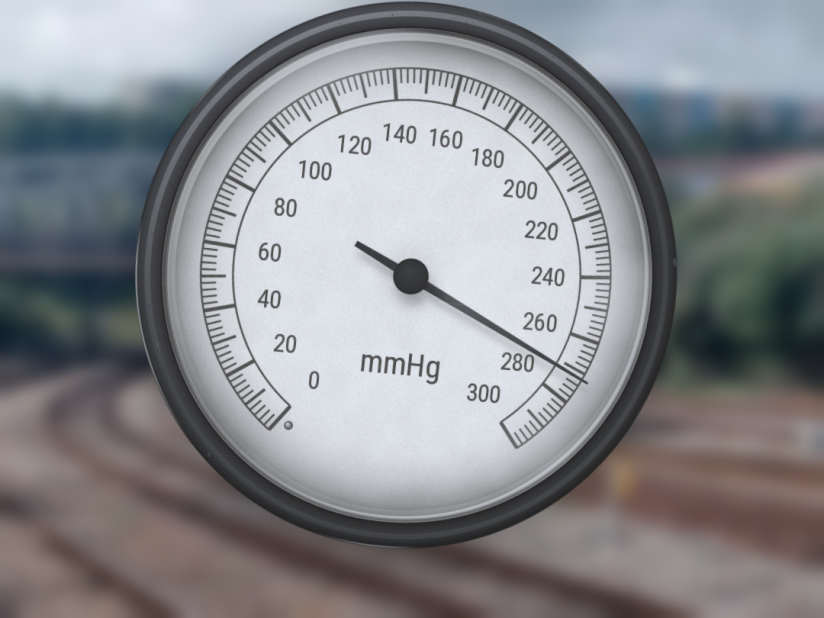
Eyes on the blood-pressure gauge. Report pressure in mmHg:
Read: 272 mmHg
